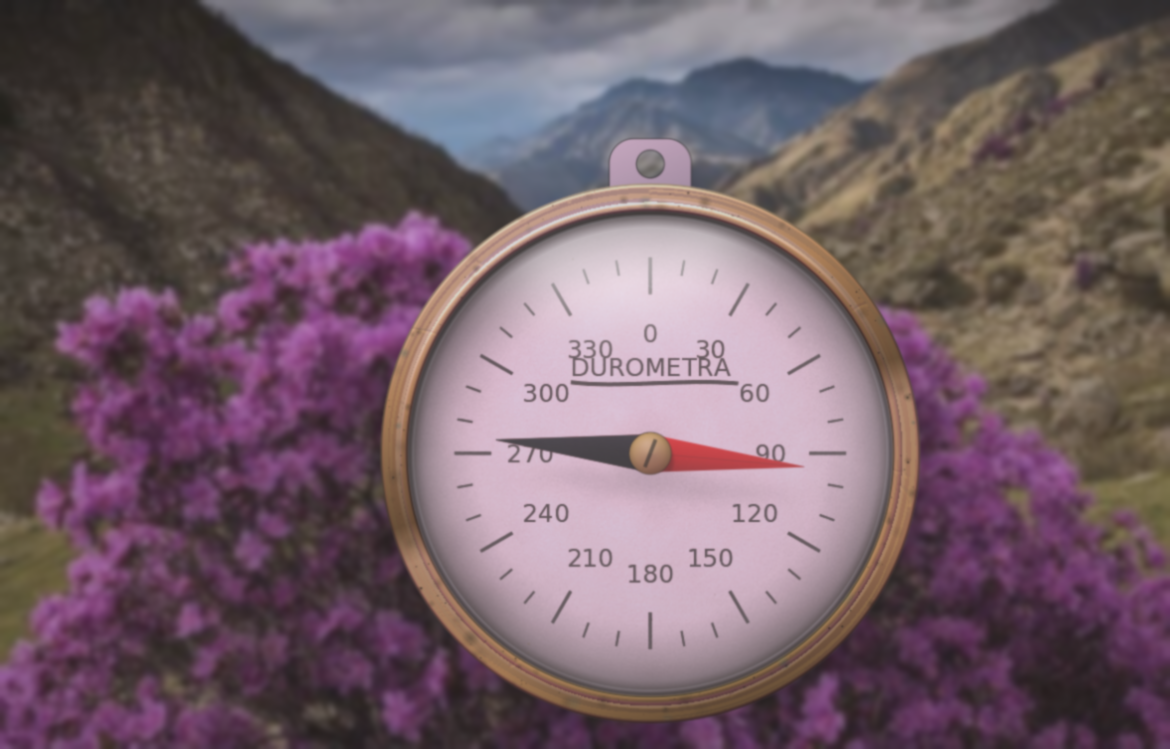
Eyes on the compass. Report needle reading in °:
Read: 95 °
